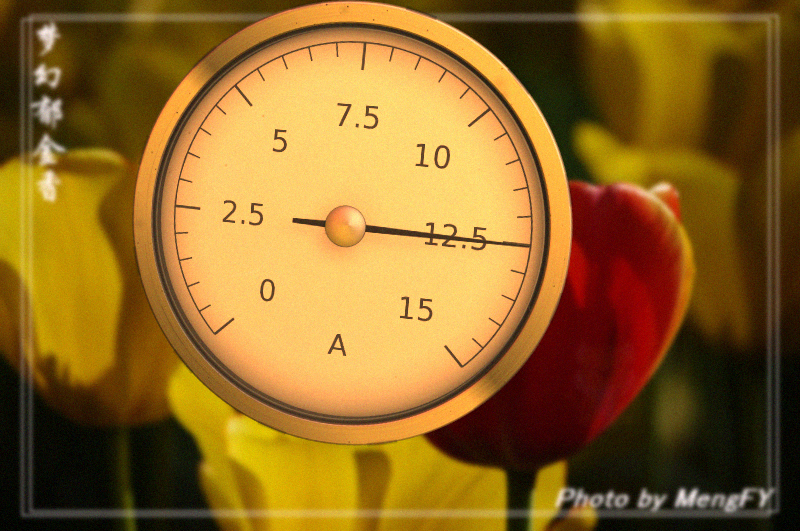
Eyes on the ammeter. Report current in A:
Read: 12.5 A
